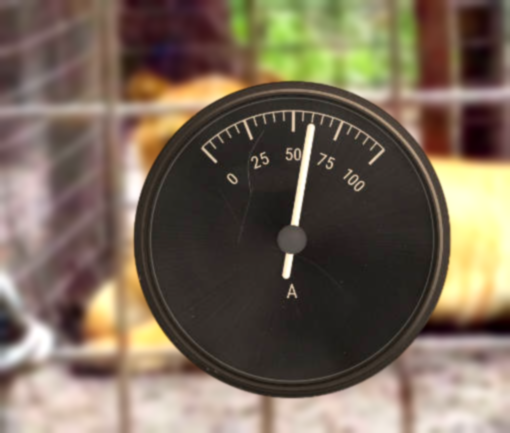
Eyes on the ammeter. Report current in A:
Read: 60 A
